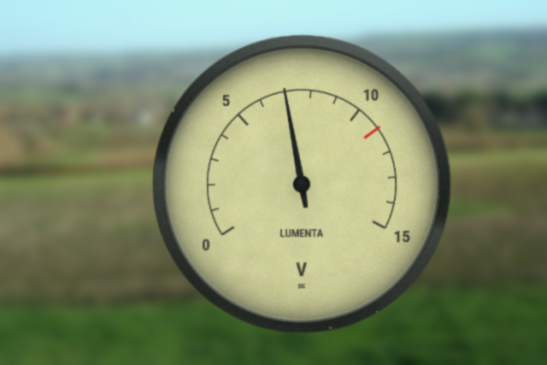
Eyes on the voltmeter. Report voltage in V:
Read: 7 V
